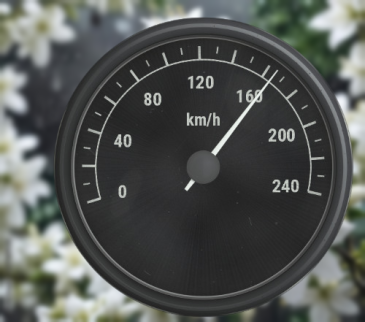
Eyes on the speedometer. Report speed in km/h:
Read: 165 km/h
